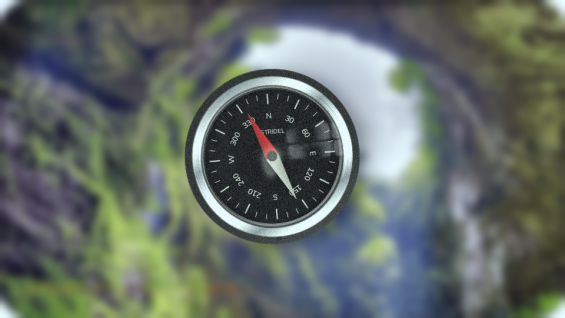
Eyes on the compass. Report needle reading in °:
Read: 335 °
